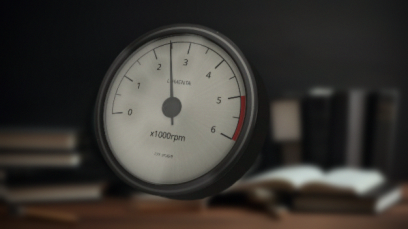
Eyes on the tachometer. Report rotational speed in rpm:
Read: 2500 rpm
